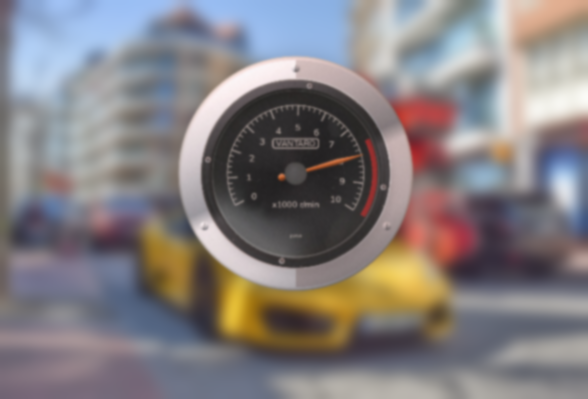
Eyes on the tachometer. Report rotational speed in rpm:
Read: 8000 rpm
